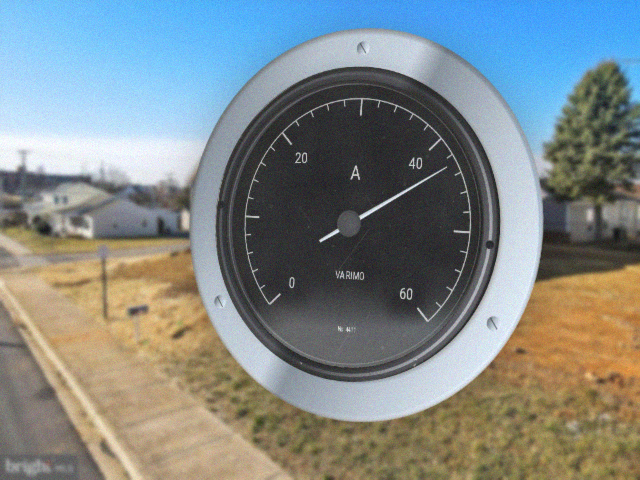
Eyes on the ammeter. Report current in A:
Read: 43 A
